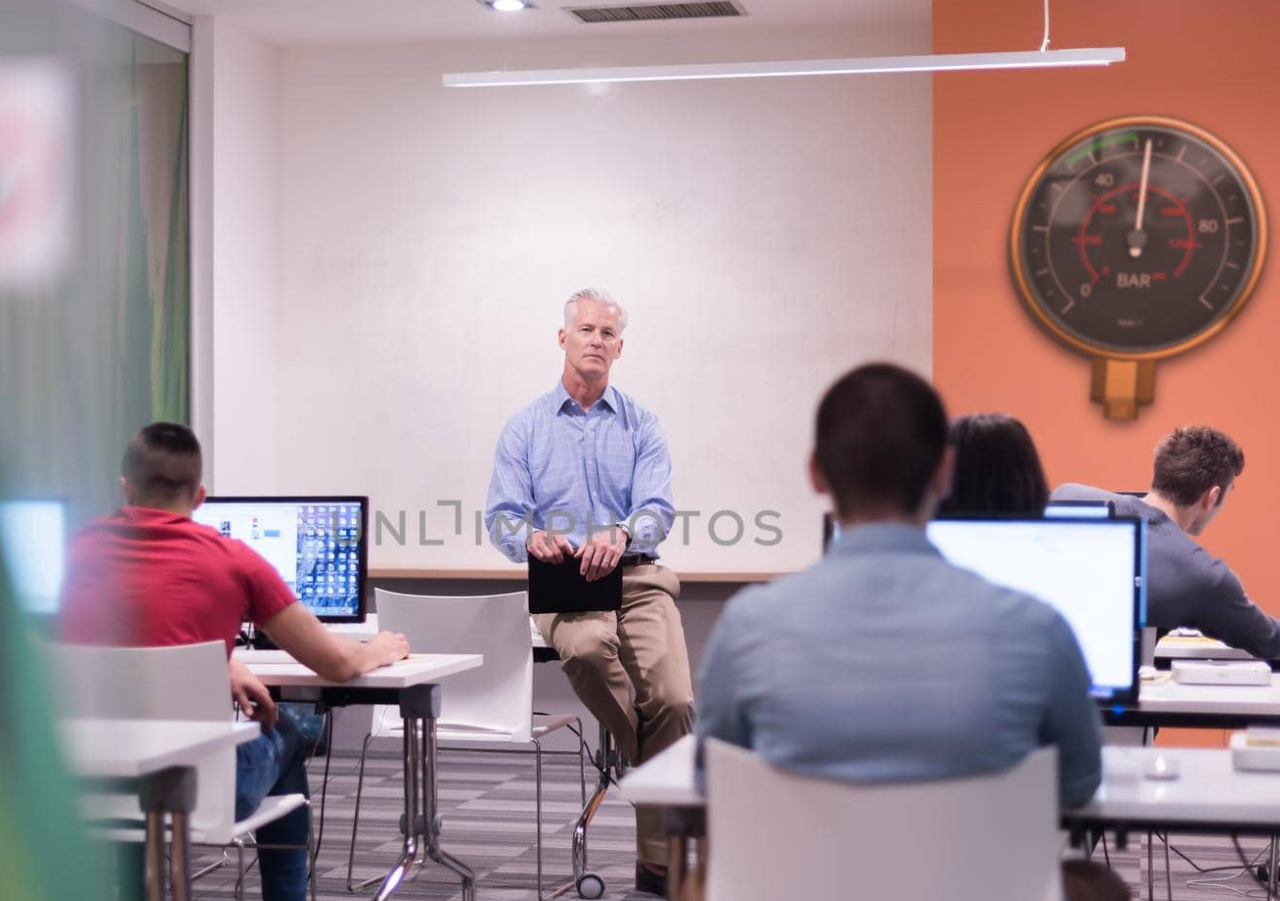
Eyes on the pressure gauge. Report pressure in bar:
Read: 52.5 bar
